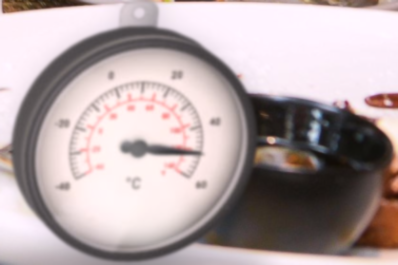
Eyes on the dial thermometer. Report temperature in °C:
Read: 50 °C
